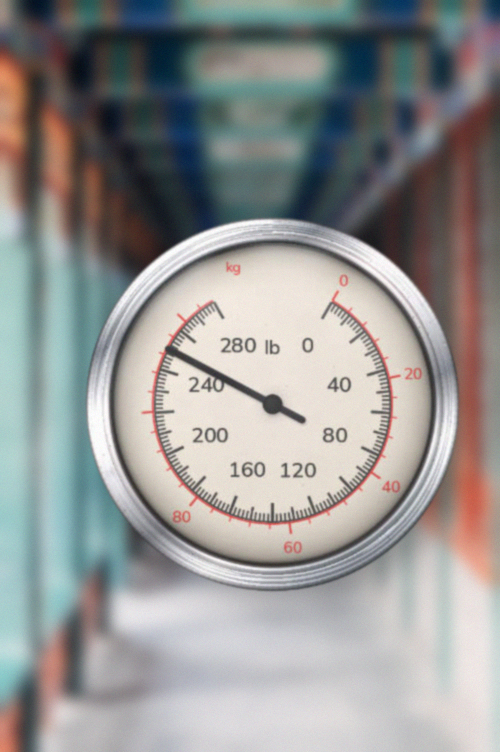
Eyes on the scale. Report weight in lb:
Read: 250 lb
